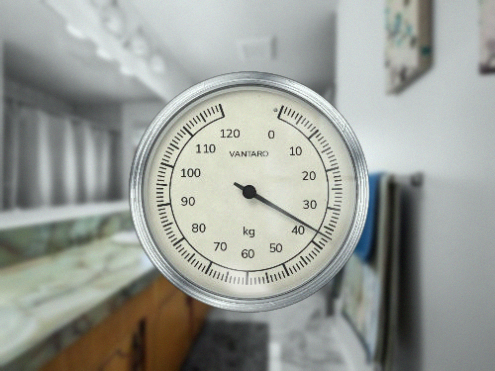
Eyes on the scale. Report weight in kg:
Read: 37 kg
